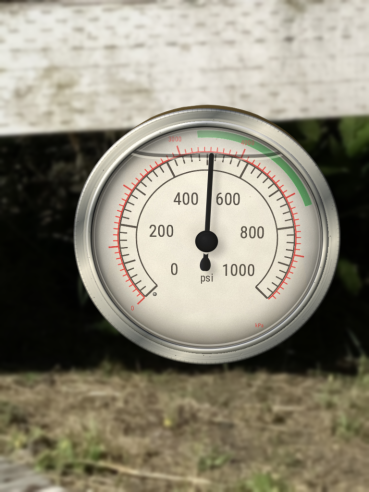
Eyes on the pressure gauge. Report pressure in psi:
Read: 510 psi
